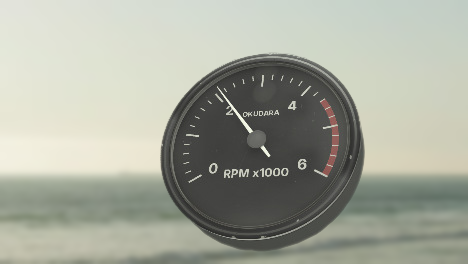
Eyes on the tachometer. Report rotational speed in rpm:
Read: 2100 rpm
